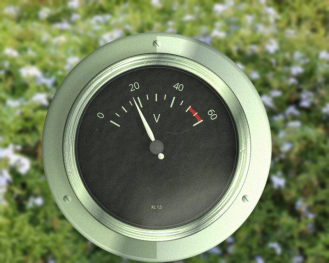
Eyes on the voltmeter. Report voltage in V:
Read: 17.5 V
